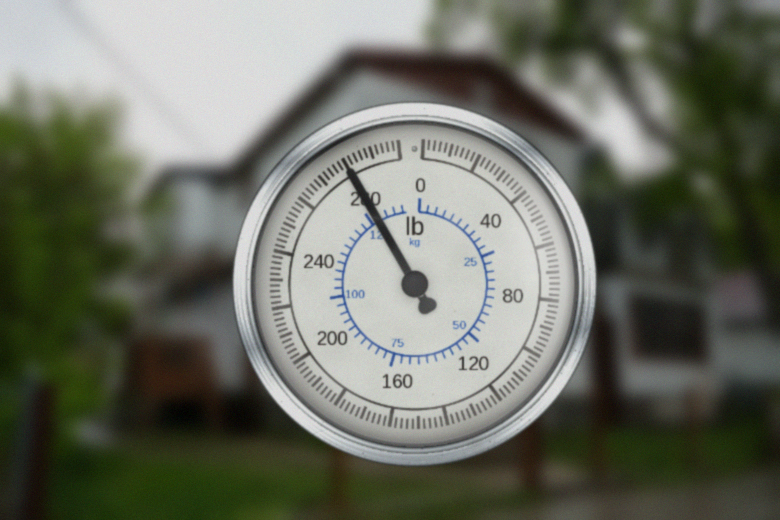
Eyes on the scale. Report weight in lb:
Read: 280 lb
